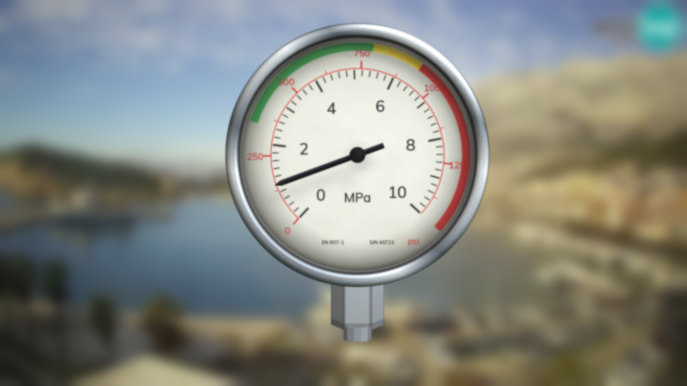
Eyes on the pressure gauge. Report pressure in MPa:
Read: 1 MPa
